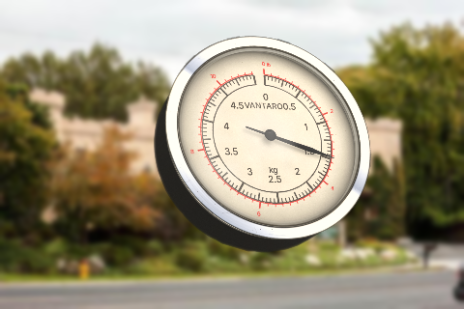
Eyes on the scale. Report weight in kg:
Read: 1.5 kg
